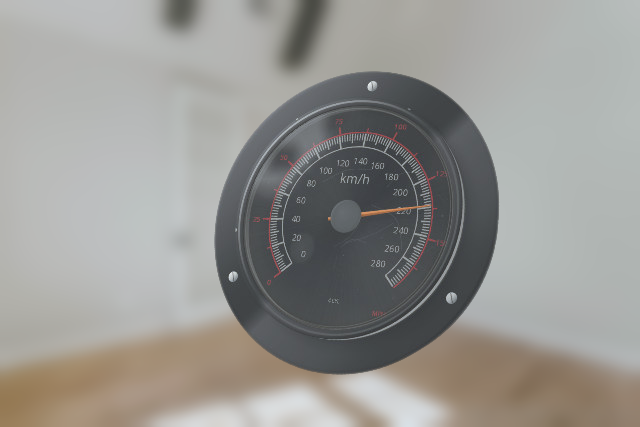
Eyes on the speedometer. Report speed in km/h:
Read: 220 km/h
